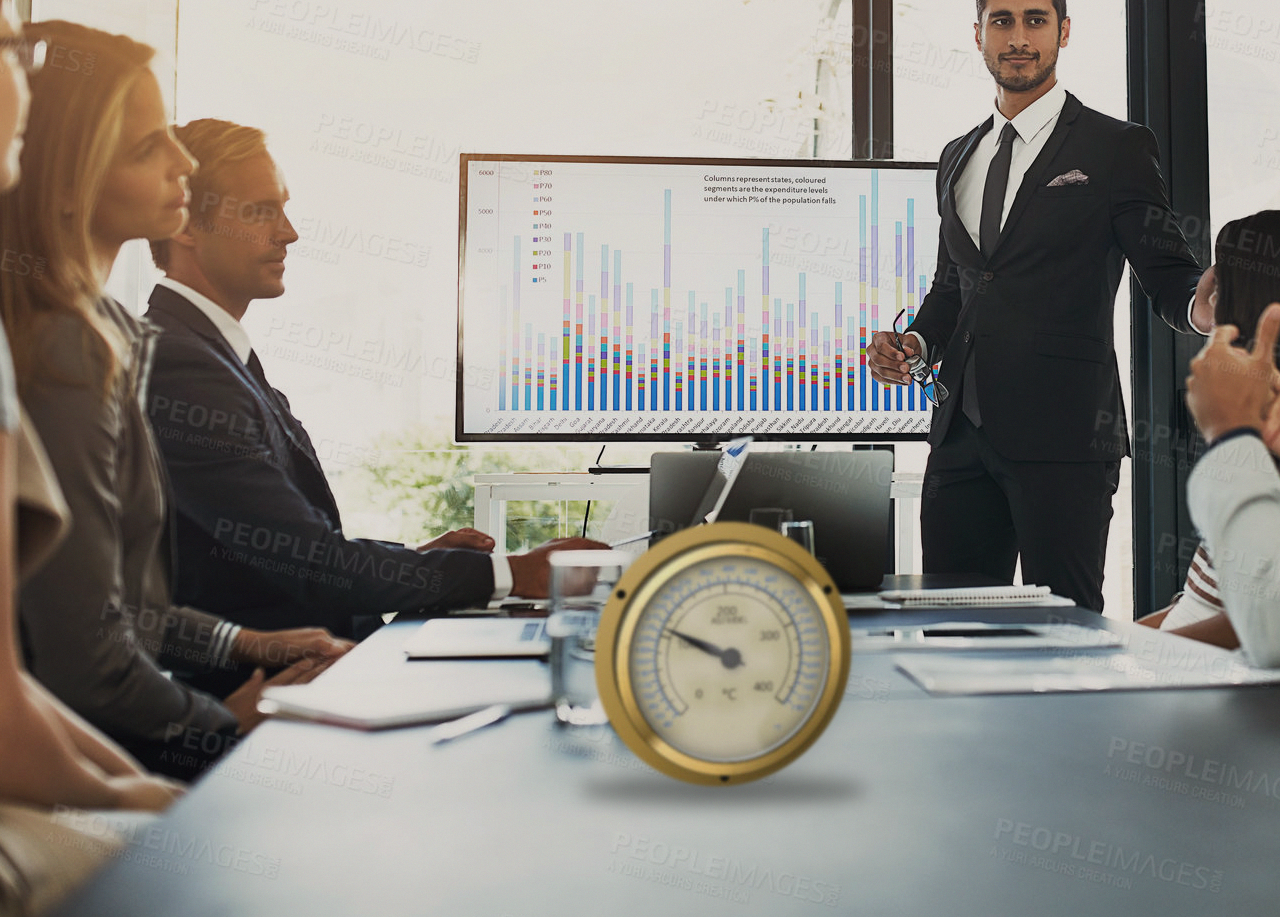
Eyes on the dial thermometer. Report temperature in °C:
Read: 110 °C
